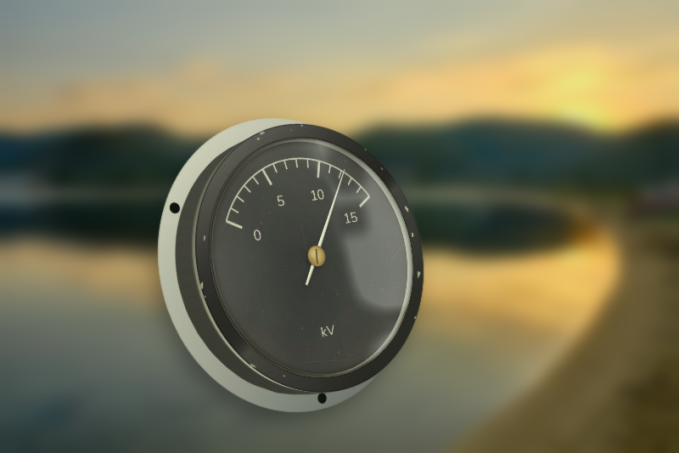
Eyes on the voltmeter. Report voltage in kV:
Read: 12 kV
